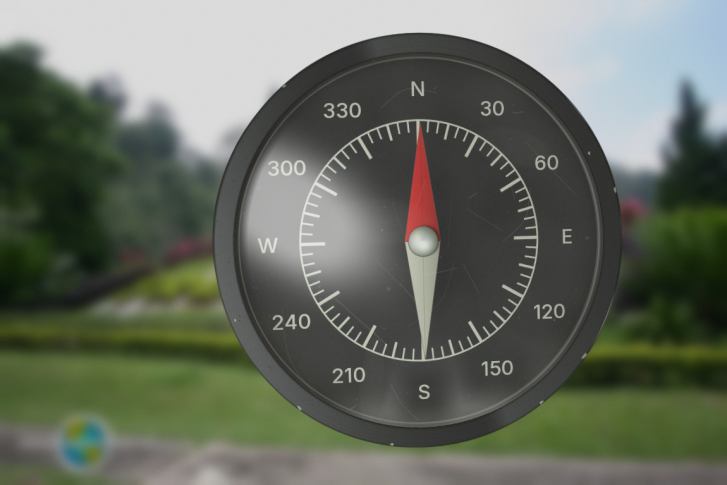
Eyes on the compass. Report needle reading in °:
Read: 0 °
